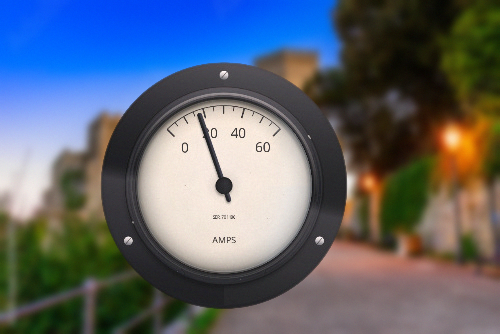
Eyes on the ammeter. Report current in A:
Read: 17.5 A
